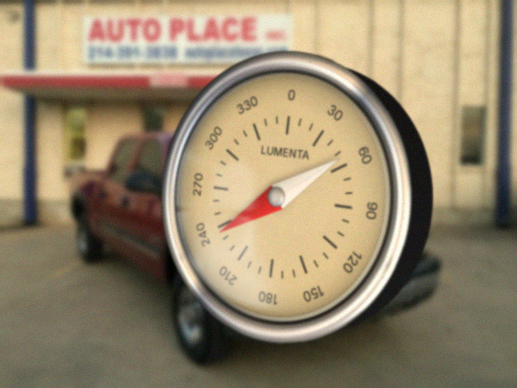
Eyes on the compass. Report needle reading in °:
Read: 235 °
